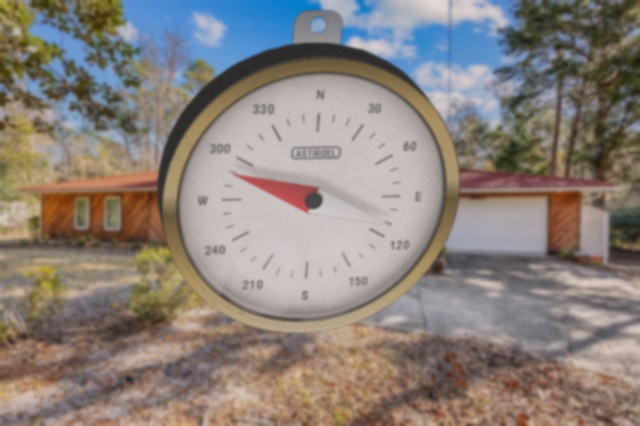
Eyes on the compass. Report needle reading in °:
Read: 290 °
